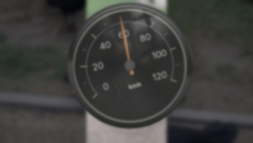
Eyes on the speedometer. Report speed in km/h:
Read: 60 km/h
